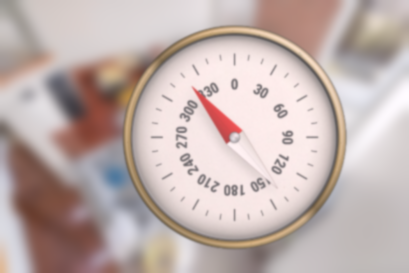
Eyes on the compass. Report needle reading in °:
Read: 320 °
